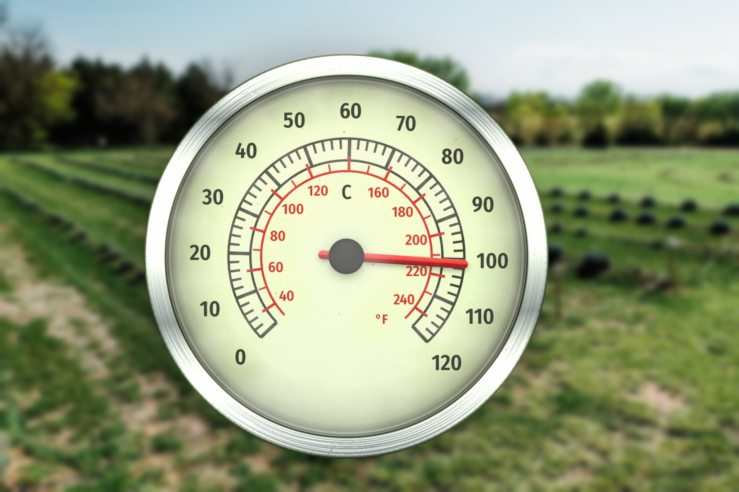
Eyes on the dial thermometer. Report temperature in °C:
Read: 101 °C
